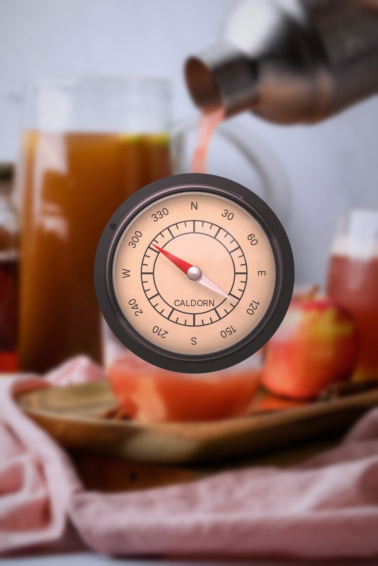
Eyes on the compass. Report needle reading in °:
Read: 305 °
